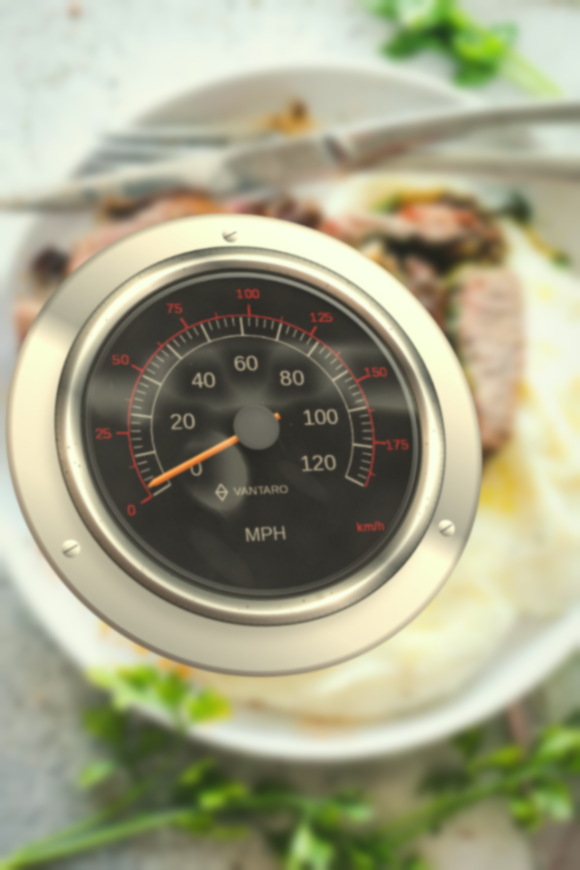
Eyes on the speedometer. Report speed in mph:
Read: 2 mph
